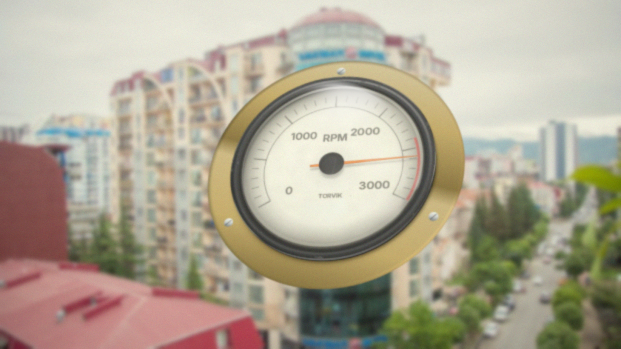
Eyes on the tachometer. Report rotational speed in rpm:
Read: 2600 rpm
